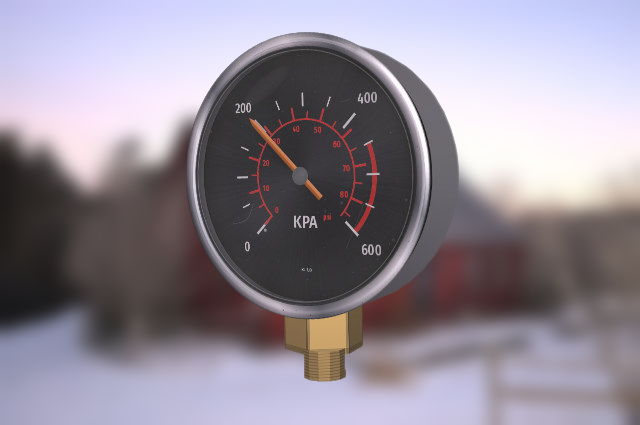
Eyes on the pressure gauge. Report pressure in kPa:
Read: 200 kPa
